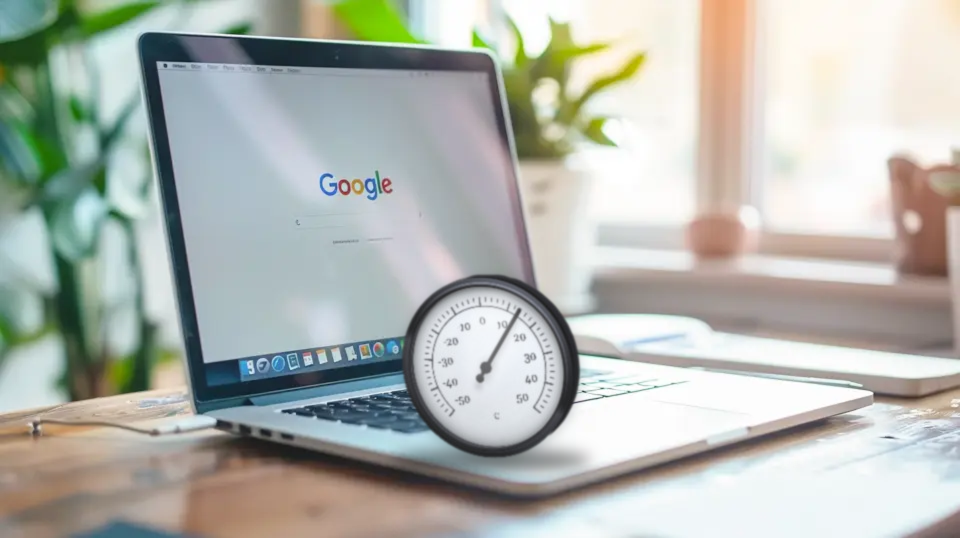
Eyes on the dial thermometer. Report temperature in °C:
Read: 14 °C
